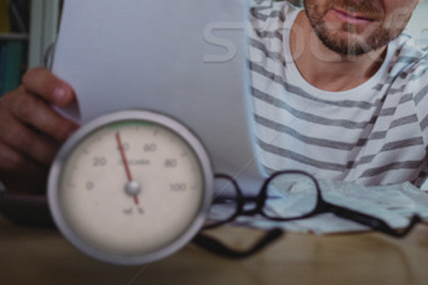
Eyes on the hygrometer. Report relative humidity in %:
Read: 40 %
